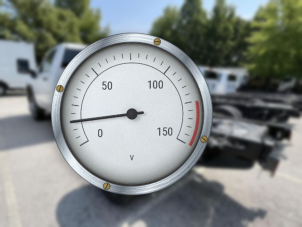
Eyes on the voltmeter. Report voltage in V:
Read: 15 V
